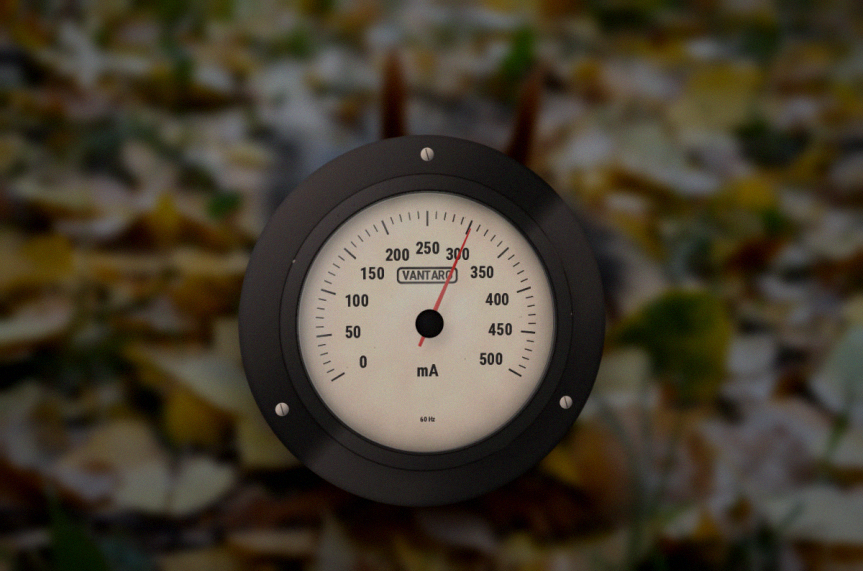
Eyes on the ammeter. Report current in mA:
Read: 300 mA
